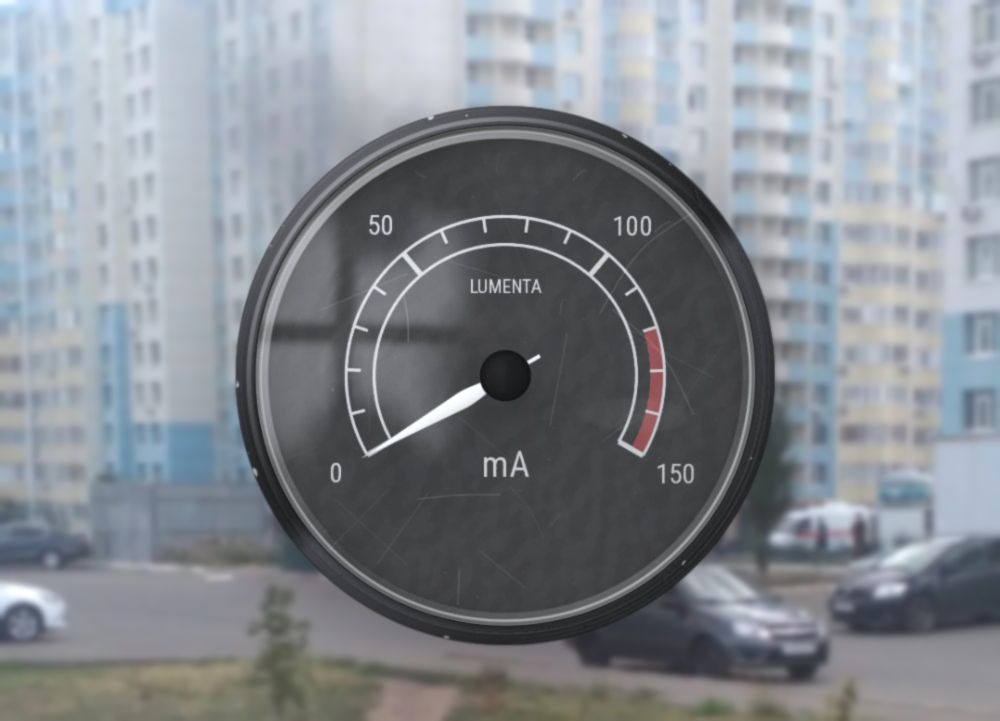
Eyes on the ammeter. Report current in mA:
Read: 0 mA
